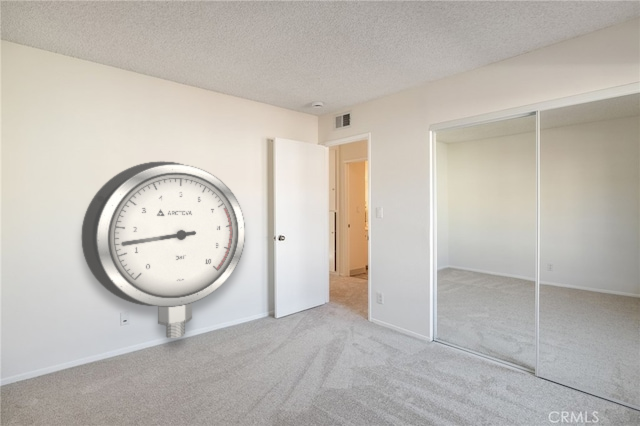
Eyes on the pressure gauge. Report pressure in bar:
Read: 1.4 bar
